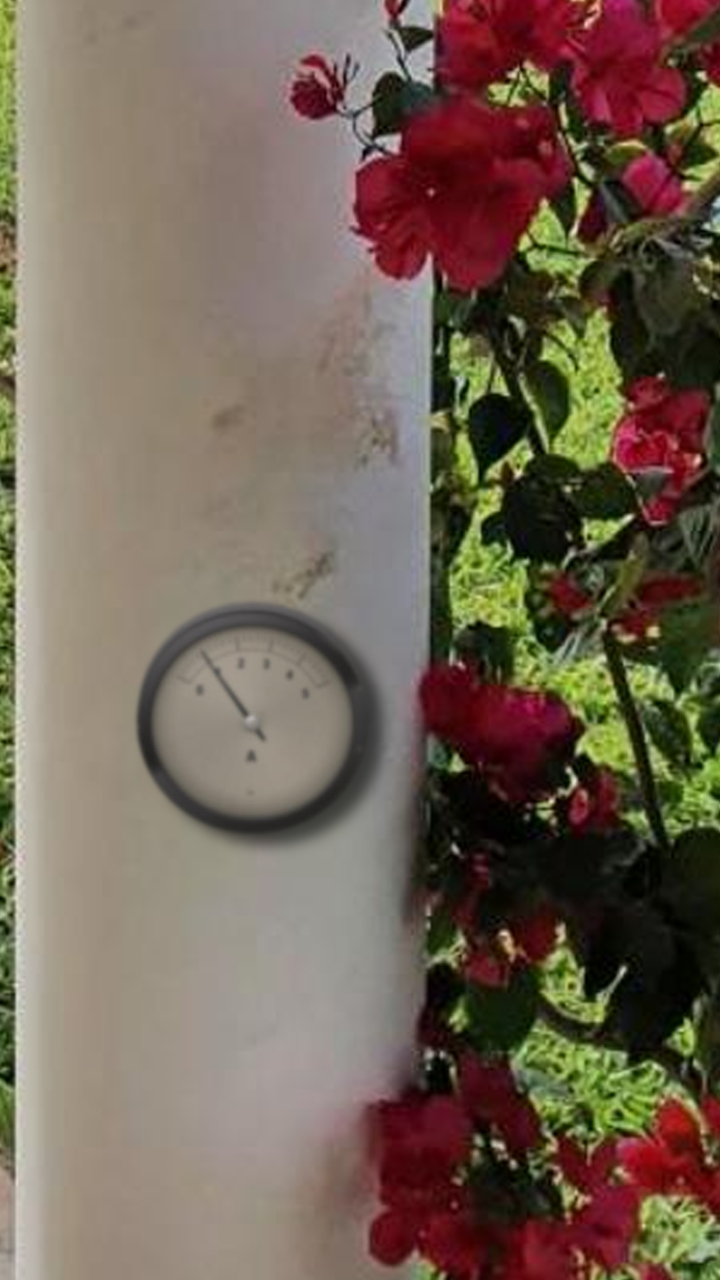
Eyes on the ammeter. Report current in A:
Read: 1 A
